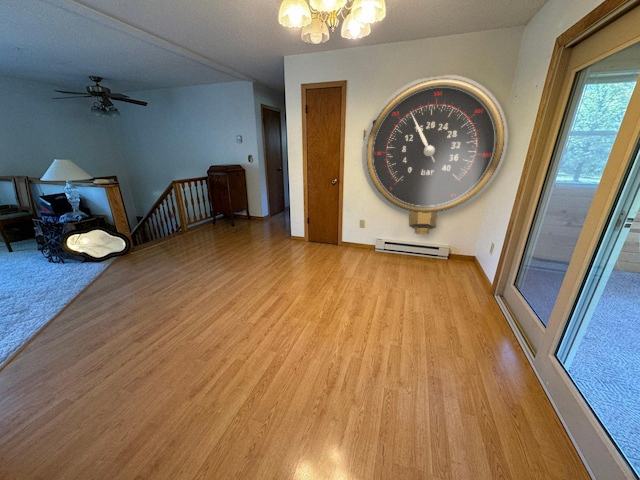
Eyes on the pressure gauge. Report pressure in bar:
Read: 16 bar
